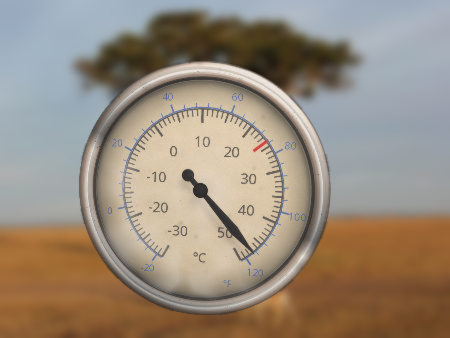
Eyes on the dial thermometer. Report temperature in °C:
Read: 47 °C
